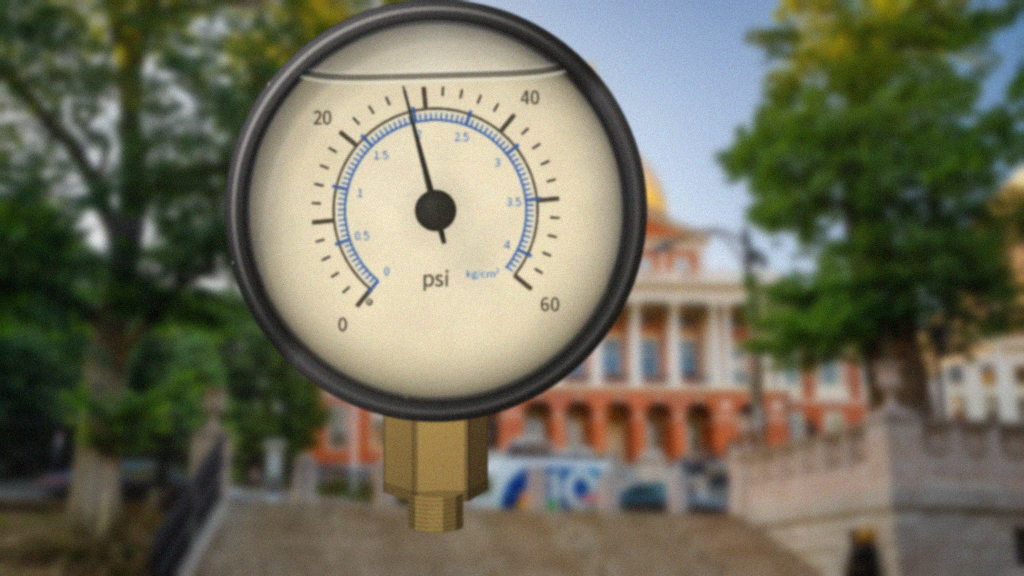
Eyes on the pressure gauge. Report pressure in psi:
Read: 28 psi
